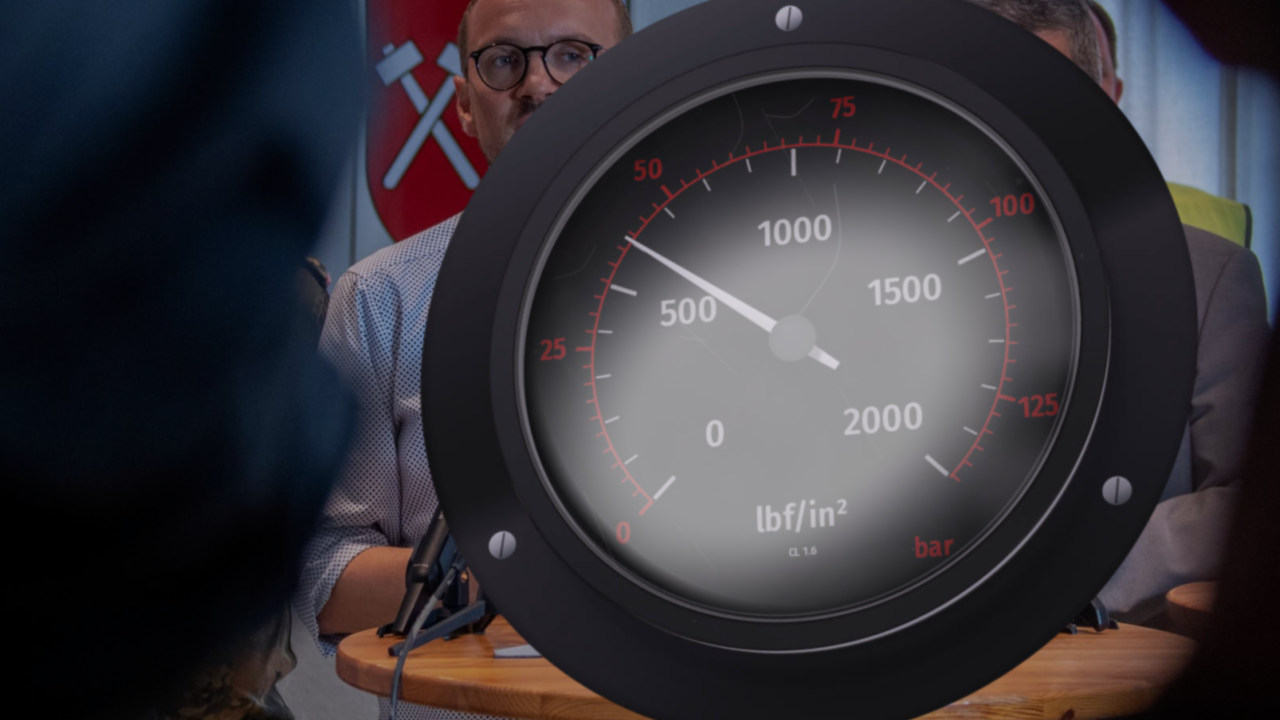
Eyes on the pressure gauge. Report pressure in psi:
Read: 600 psi
